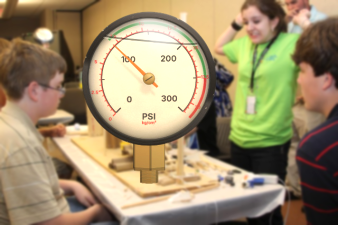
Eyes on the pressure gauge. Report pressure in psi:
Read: 100 psi
